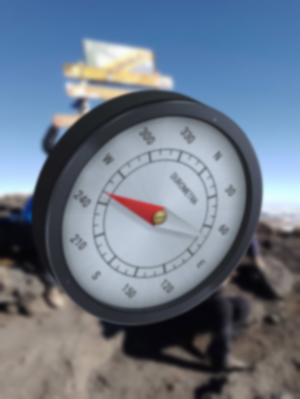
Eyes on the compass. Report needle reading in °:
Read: 250 °
